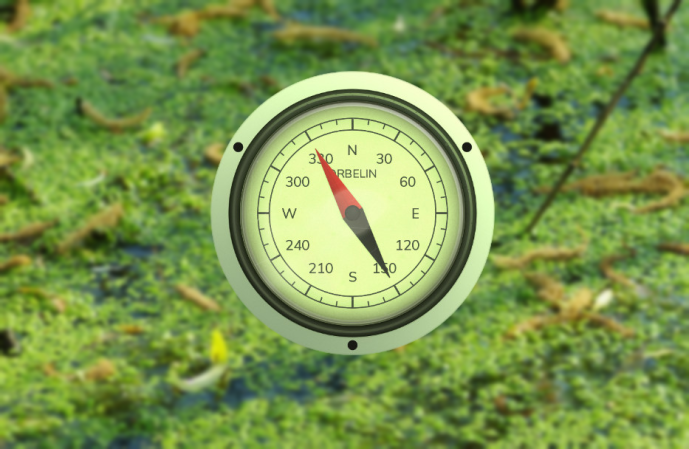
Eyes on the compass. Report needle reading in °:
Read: 330 °
